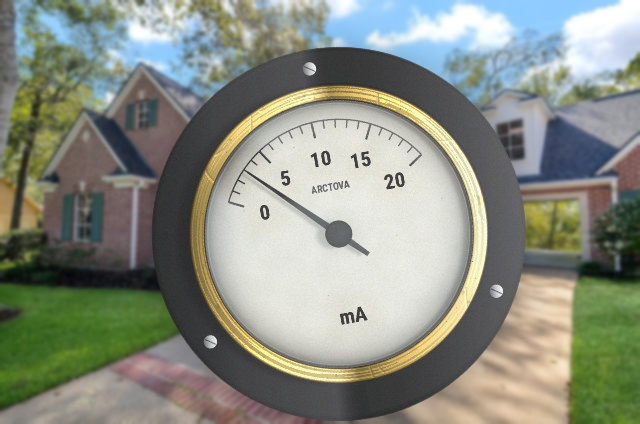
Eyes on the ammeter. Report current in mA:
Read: 3 mA
